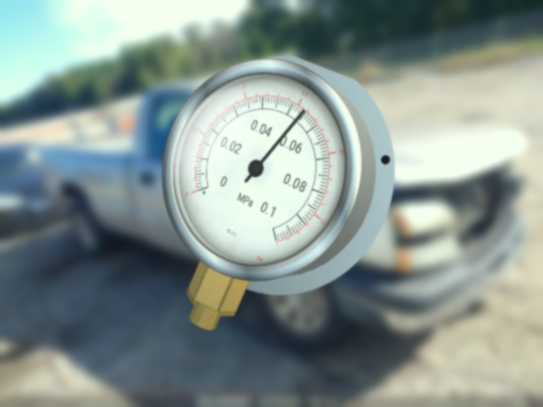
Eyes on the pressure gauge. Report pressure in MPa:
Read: 0.055 MPa
